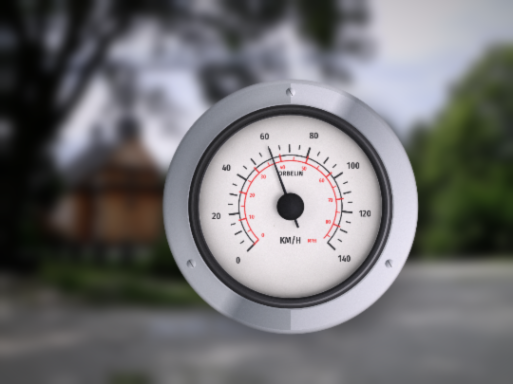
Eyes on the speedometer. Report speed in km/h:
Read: 60 km/h
